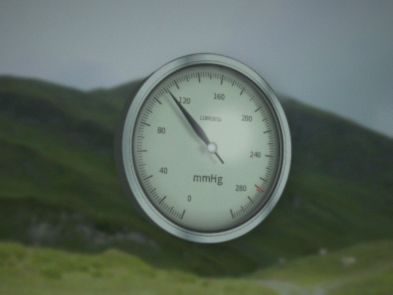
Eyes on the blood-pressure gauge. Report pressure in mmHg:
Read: 110 mmHg
